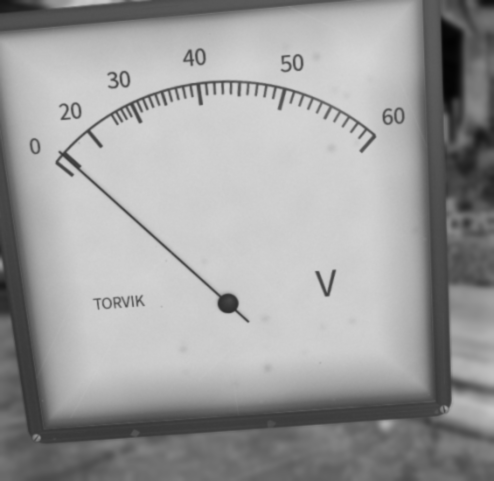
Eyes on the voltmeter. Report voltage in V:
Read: 10 V
